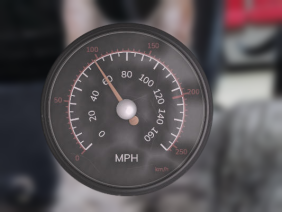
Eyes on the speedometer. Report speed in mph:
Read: 60 mph
